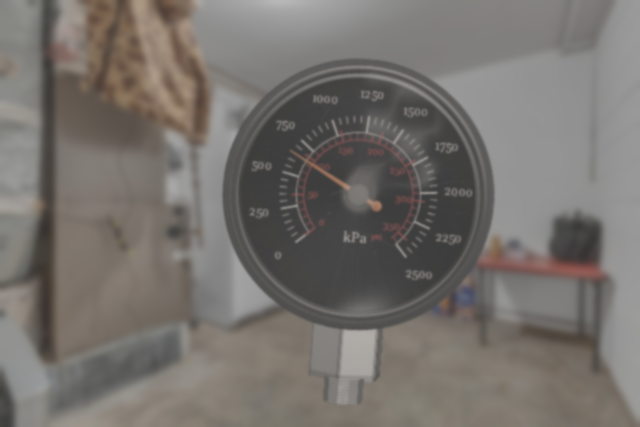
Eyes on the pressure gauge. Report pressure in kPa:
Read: 650 kPa
